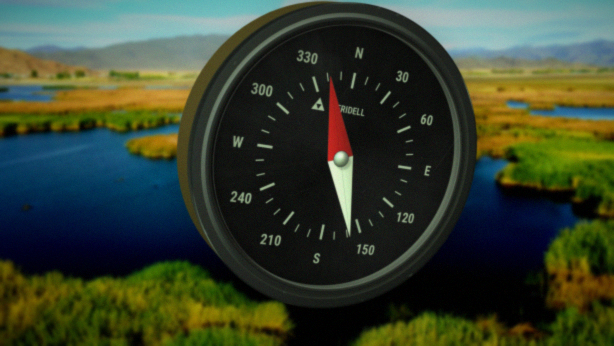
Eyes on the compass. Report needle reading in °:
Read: 340 °
